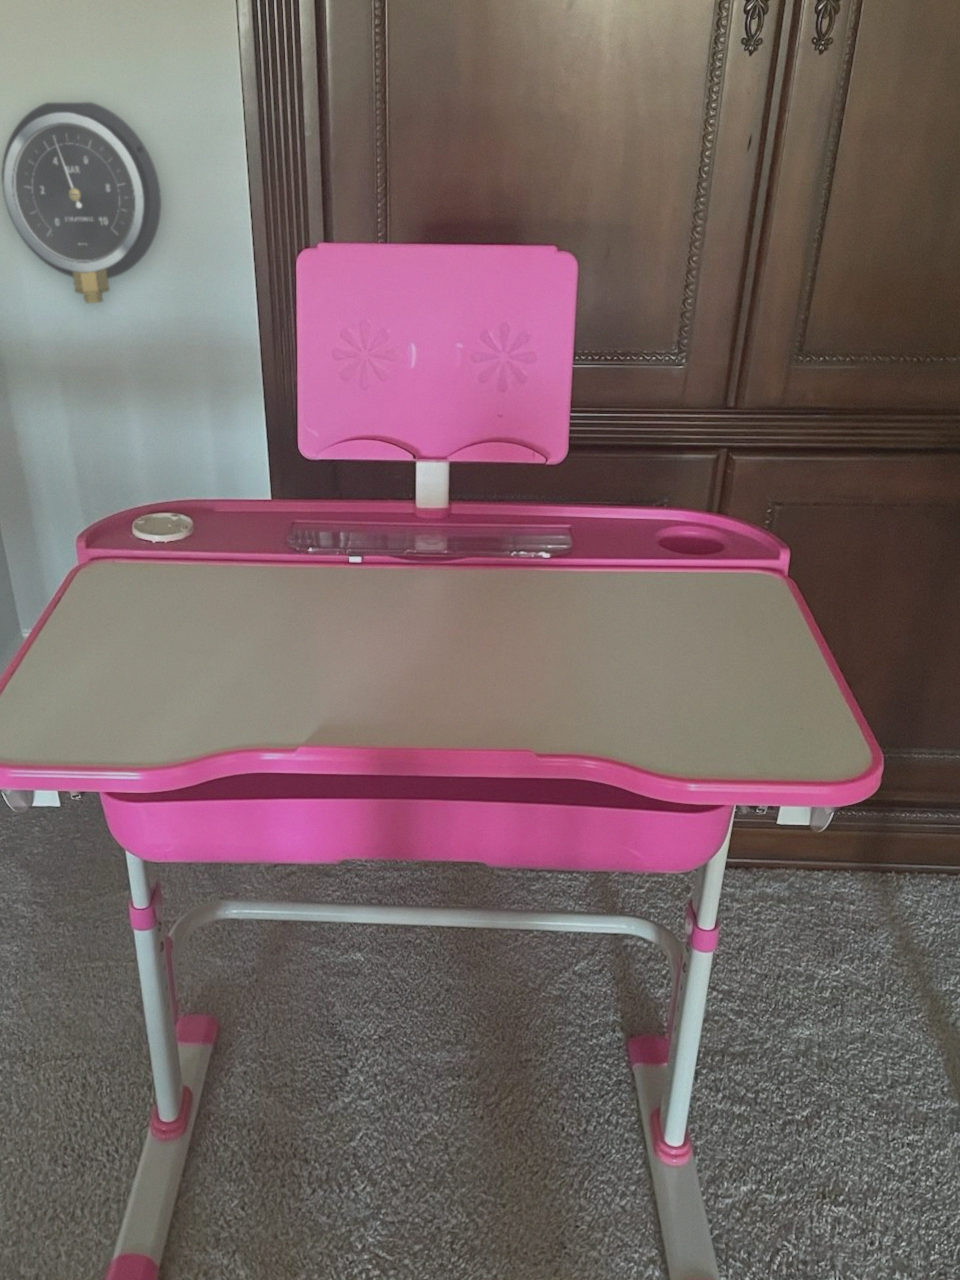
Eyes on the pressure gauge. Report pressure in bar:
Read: 4.5 bar
